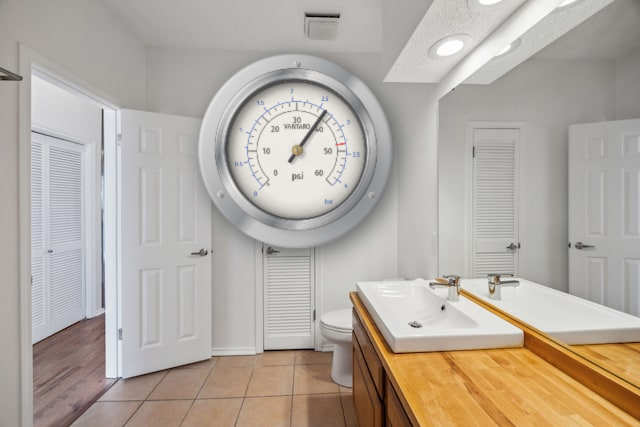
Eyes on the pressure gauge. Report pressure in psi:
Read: 38 psi
